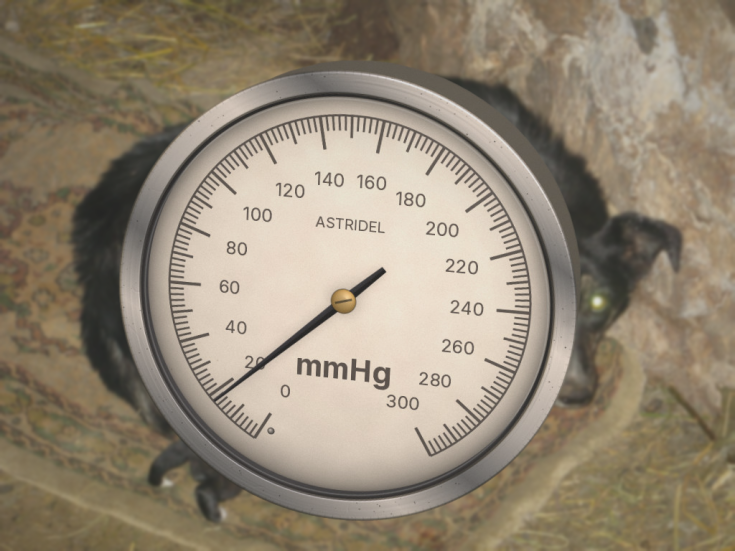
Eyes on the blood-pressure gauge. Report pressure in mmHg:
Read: 18 mmHg
